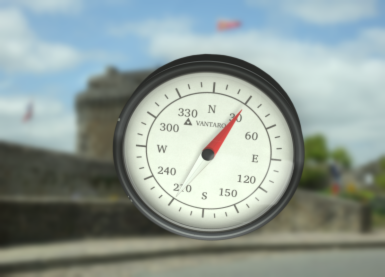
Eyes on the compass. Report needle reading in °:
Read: 30 °
